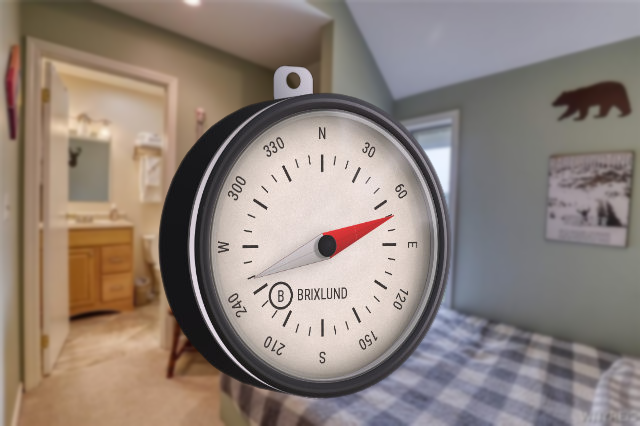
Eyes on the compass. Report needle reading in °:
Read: 70 °
